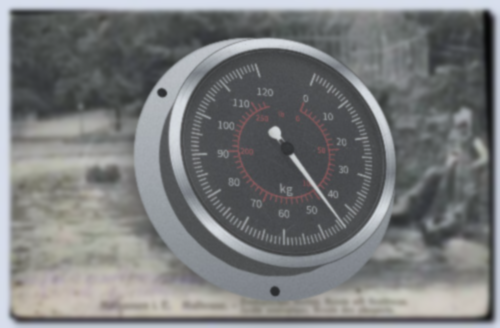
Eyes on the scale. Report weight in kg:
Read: 45 kg
